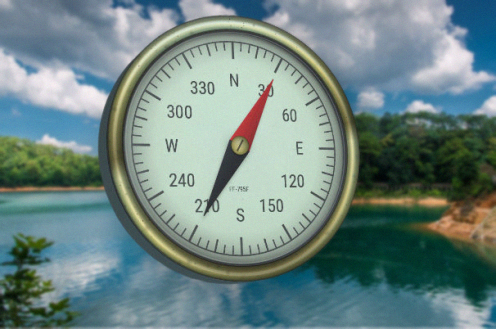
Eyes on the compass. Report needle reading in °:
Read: 30 °
